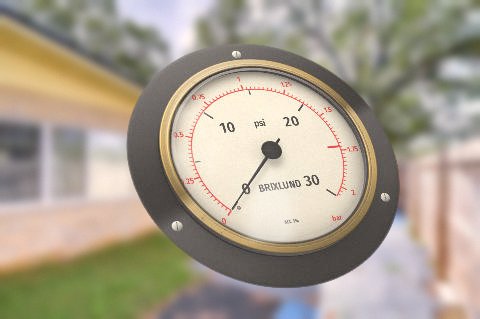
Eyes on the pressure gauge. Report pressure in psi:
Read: 0 psi
